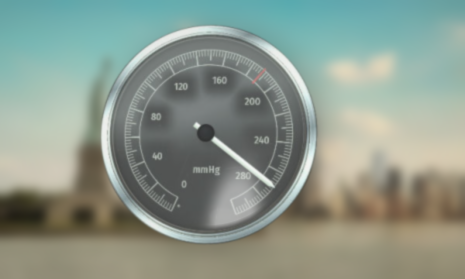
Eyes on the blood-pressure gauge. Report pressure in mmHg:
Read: 270 mmHg
